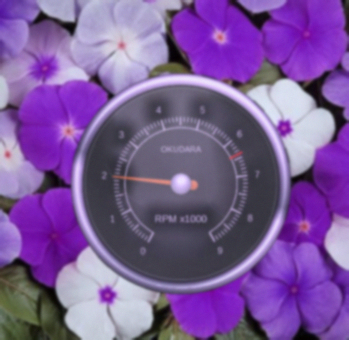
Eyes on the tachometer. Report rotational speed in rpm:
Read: 2000 rpm
